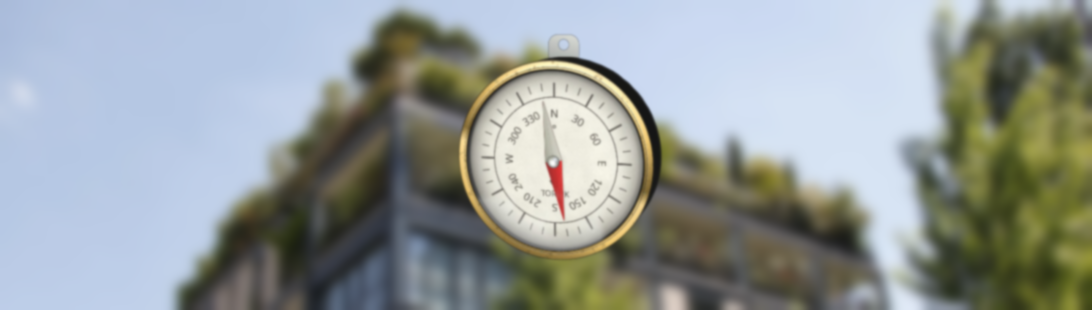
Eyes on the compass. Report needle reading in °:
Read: 170 °
